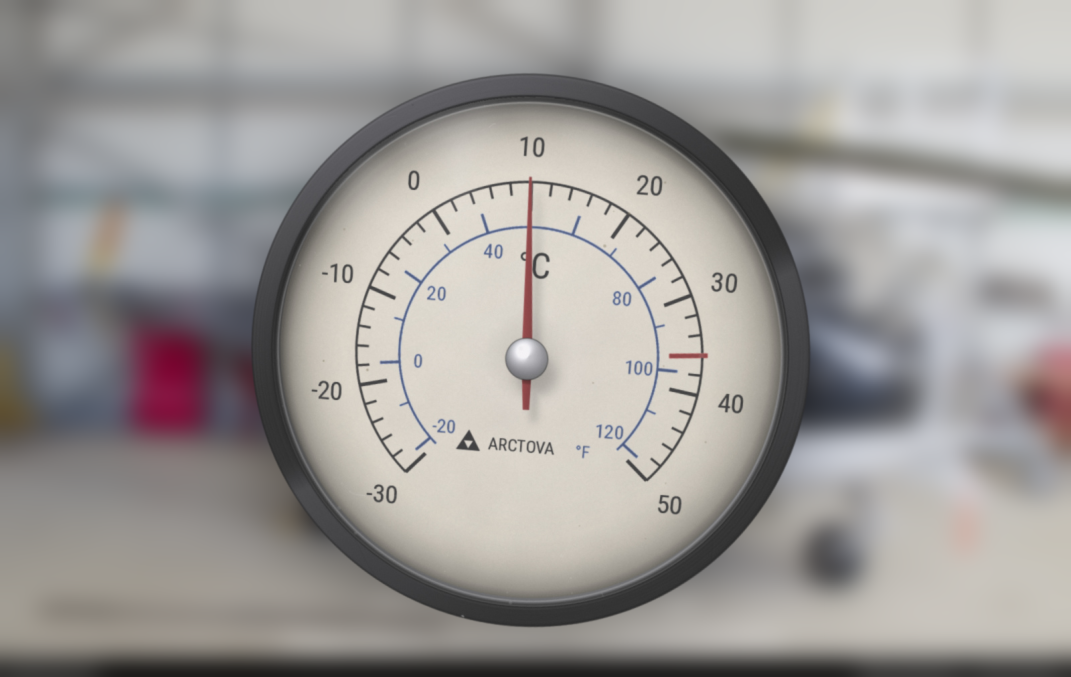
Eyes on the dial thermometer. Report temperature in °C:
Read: 10 °C
